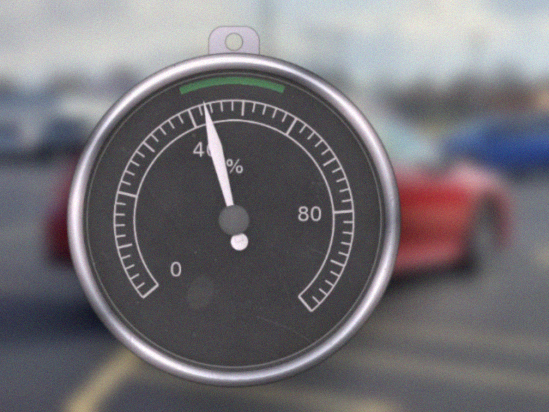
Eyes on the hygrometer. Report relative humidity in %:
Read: 43 %
